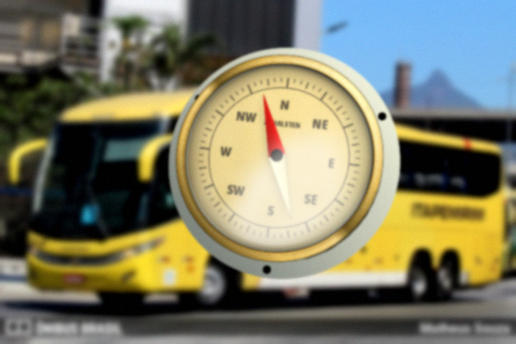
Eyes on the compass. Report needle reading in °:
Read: 340 °
